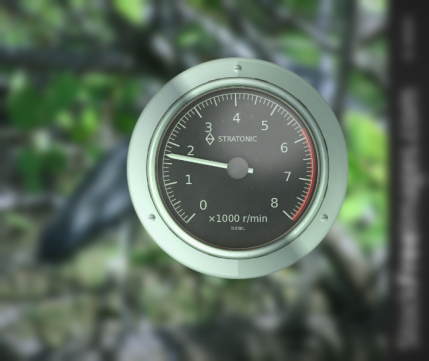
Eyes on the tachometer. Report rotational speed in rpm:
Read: 1700 rpm
